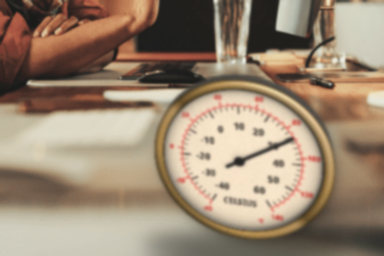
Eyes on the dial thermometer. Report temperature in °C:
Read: 30 °C
